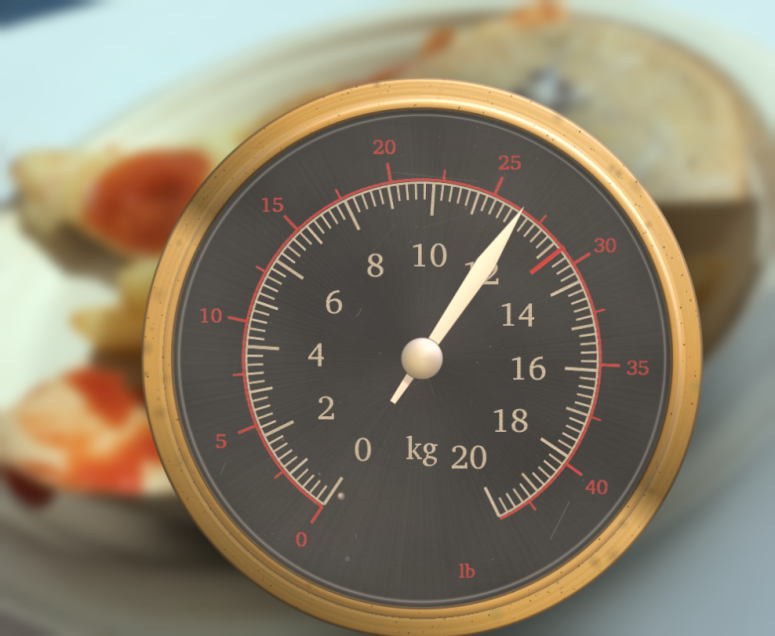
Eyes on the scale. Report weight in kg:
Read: 12 kg
